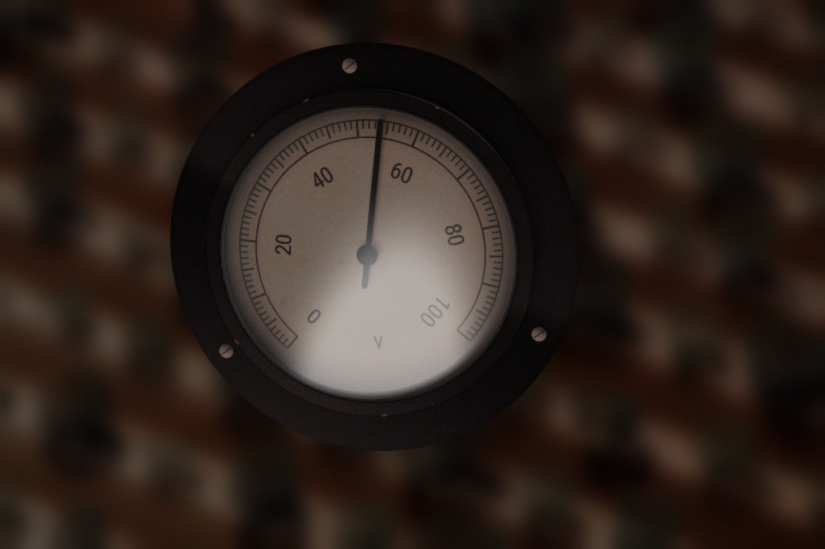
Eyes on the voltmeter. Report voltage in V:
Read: 54 V
